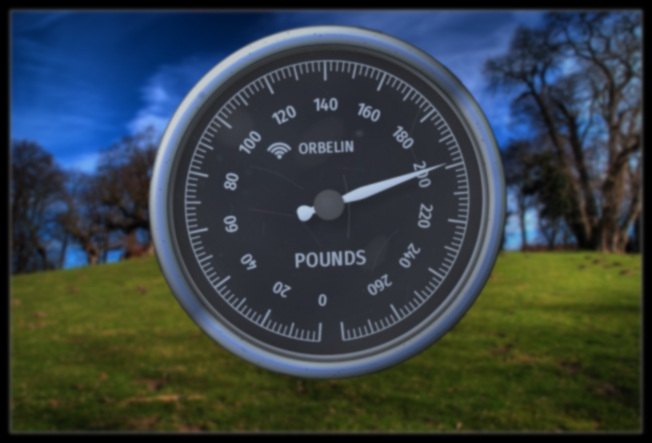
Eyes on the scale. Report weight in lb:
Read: 198 lb
